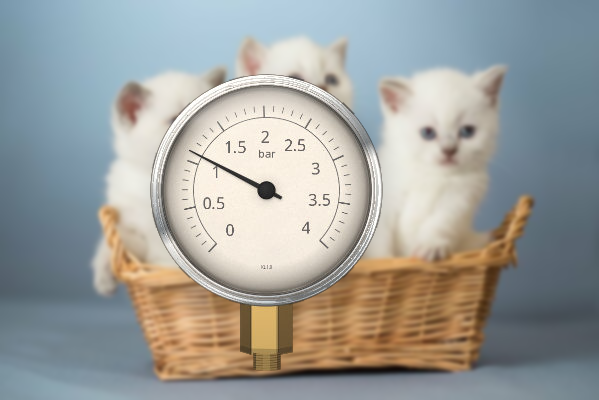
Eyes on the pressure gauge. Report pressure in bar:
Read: 1.1 bar
